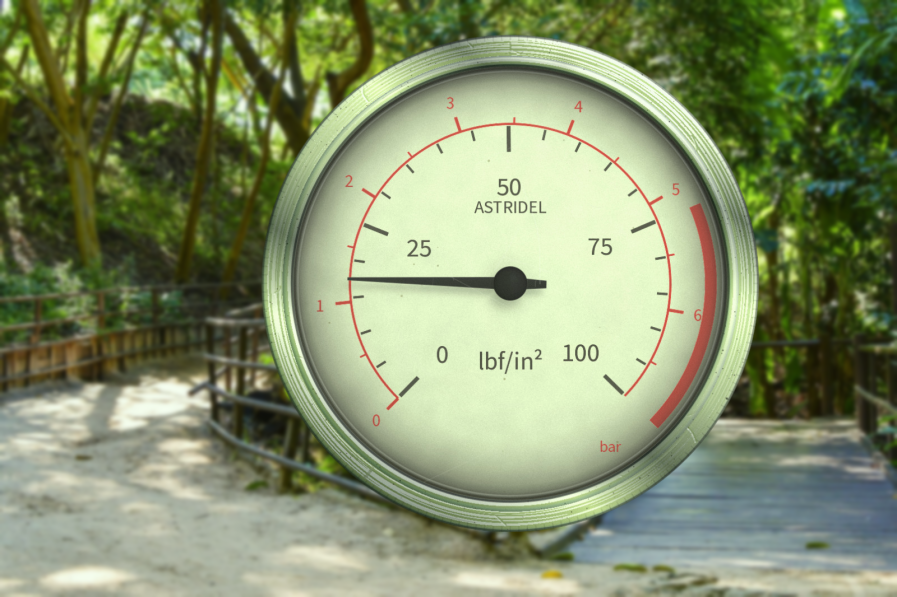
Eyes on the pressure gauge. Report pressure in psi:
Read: 17.5 psi
